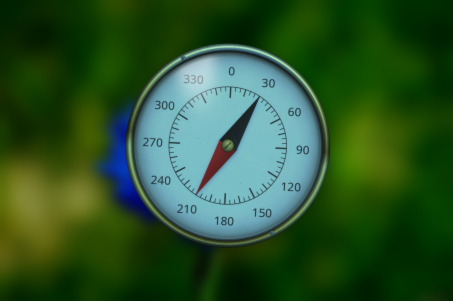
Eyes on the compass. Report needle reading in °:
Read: 210 °
